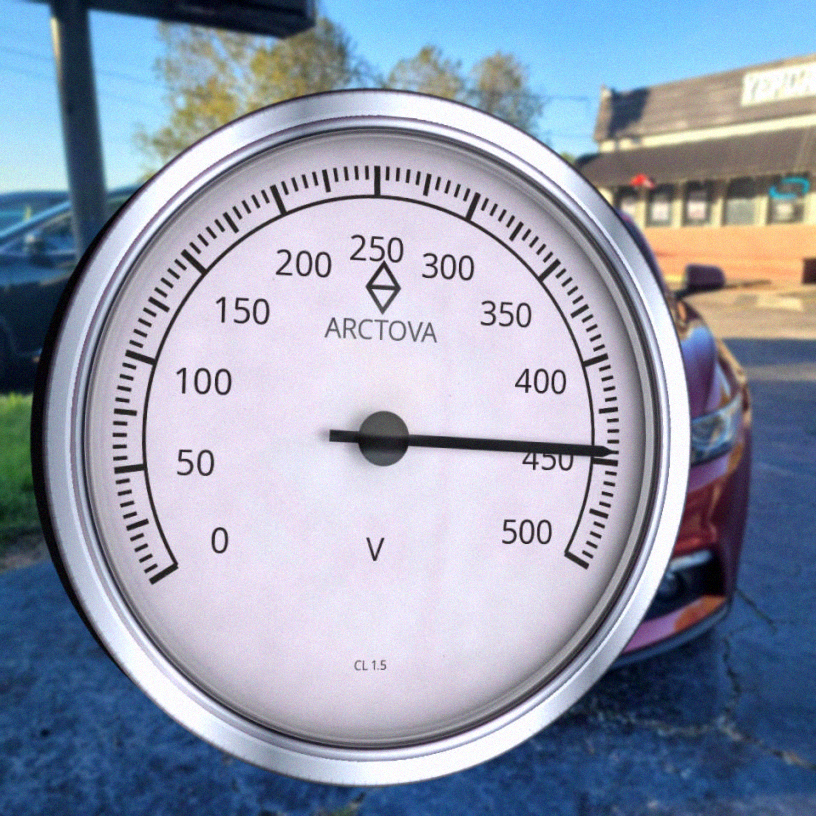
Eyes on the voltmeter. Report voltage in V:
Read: 445 V
